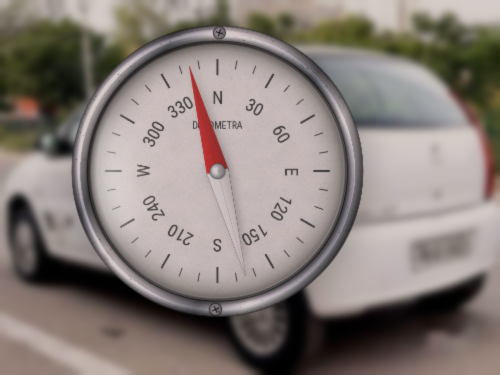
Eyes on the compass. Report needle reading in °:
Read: 345 °
